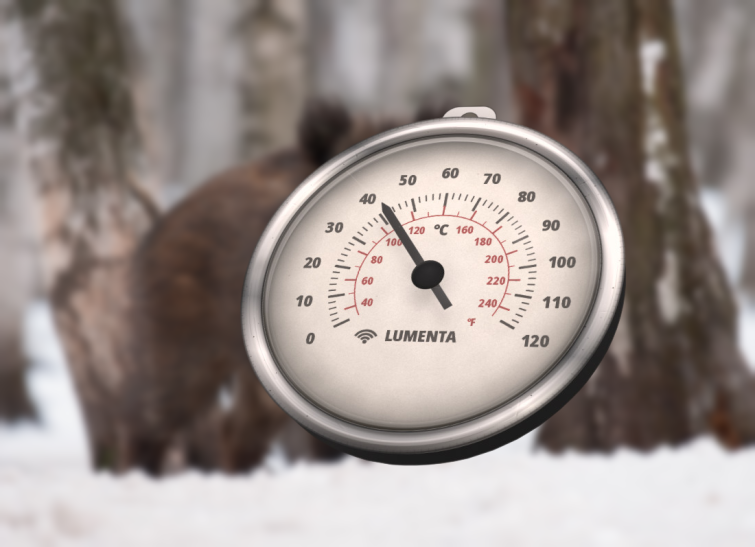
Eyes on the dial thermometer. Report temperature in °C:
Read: 42 °C
